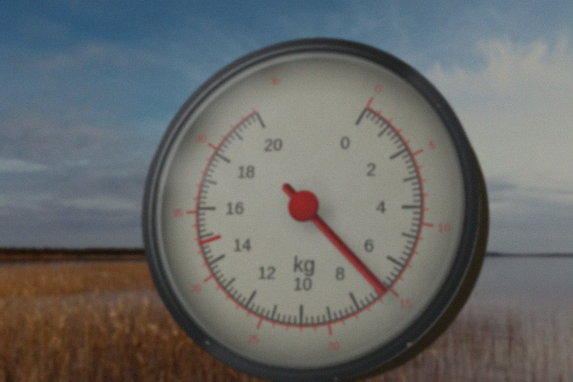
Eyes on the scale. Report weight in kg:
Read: 7 kg
